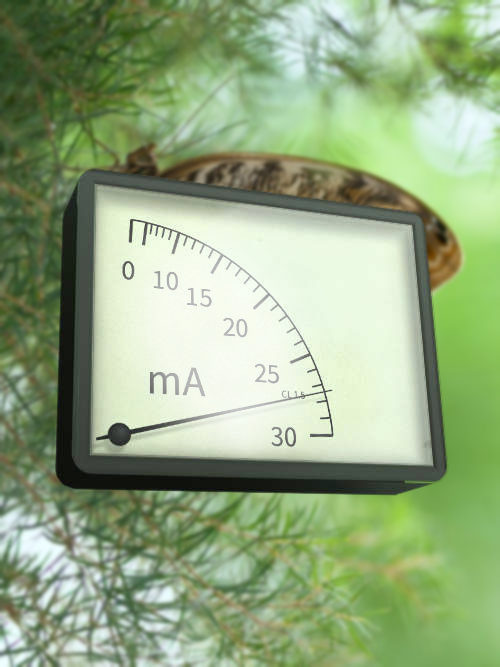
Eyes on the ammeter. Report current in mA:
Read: 27.5 mA
